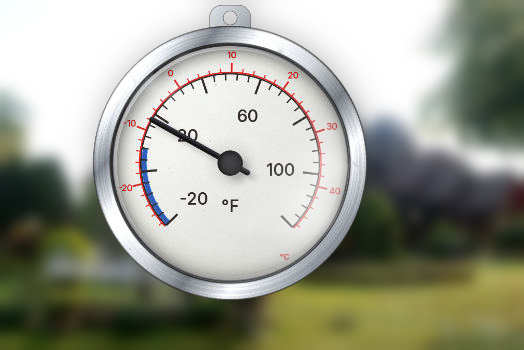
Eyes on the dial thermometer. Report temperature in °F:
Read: 18 °F
